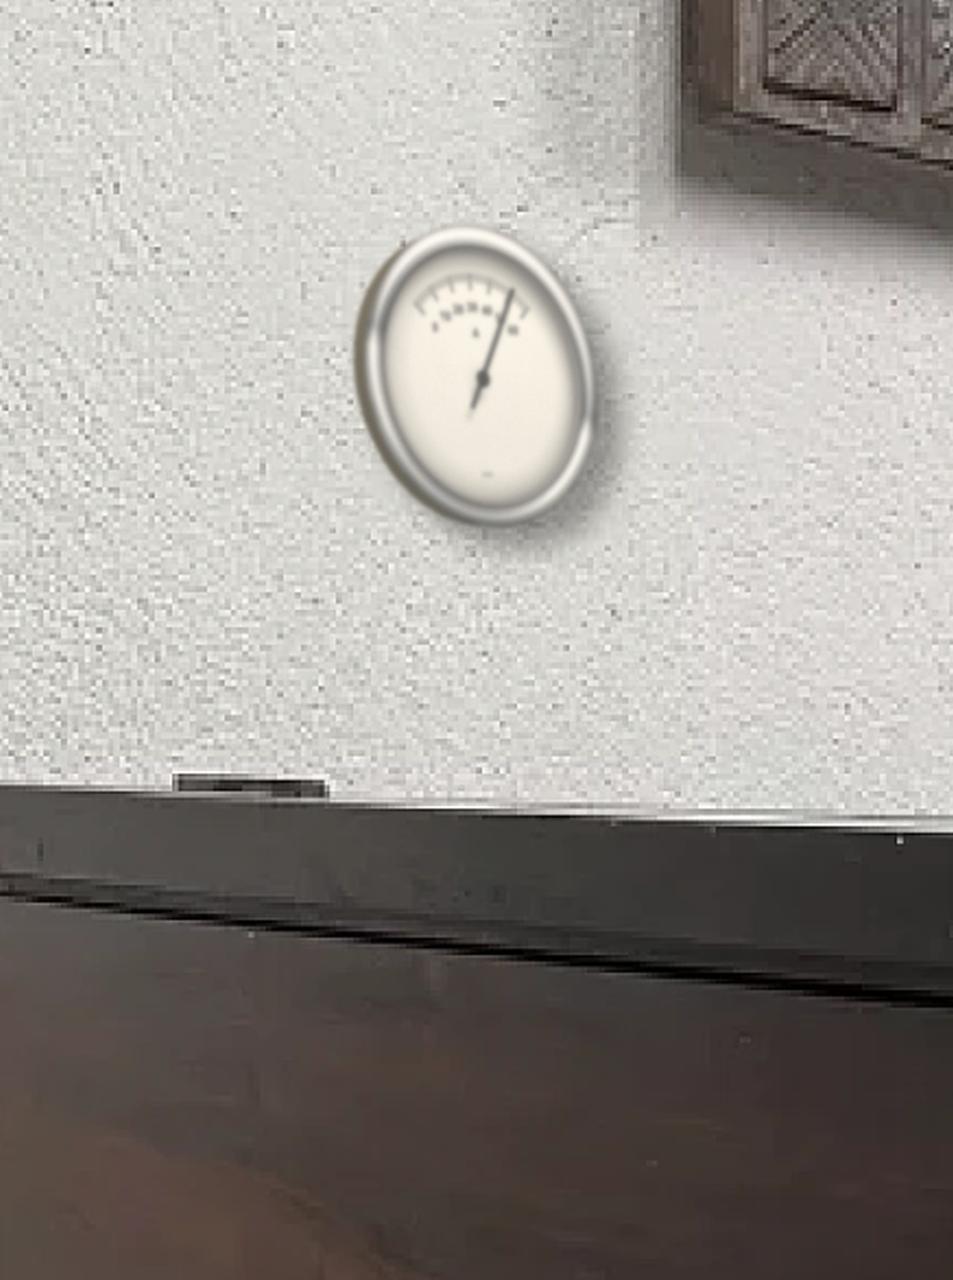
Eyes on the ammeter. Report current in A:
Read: 50 A
